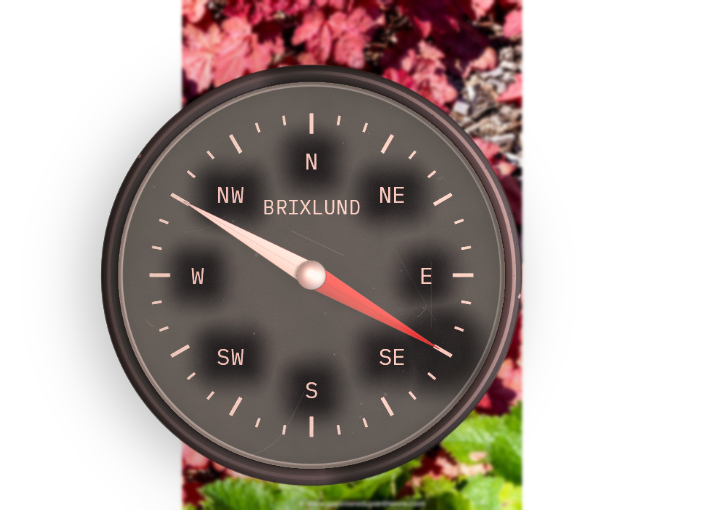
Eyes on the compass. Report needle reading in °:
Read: 120 °
